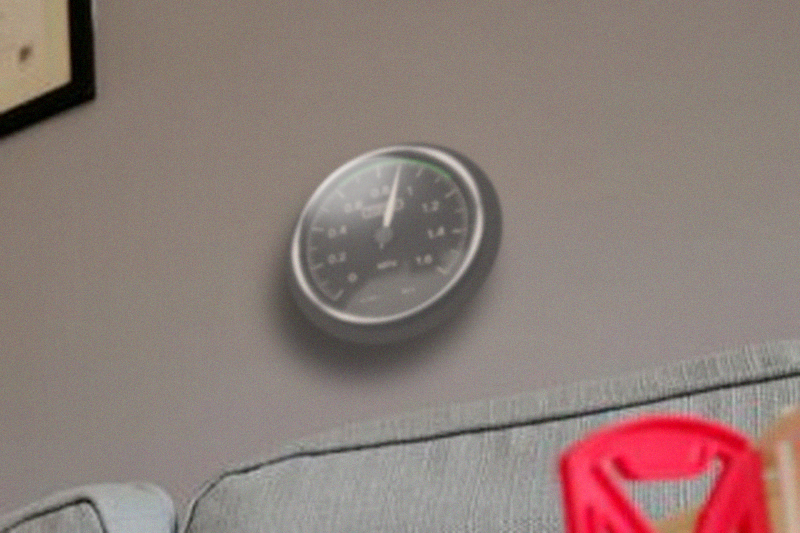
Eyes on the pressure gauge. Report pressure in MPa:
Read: 0.9 MPa
